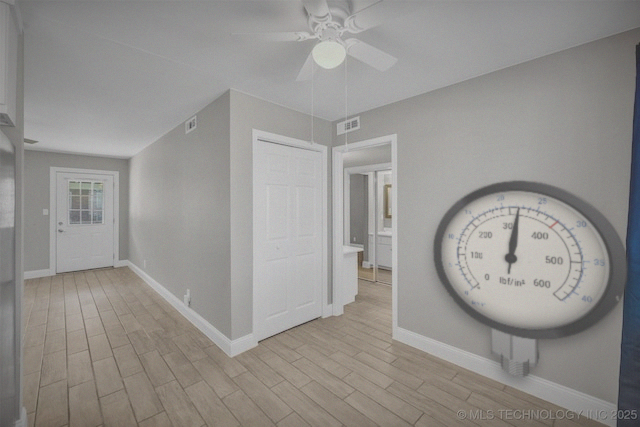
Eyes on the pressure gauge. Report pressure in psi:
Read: 320 psi
